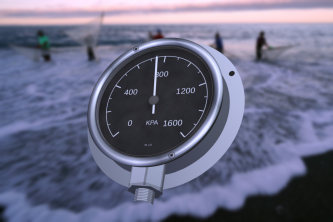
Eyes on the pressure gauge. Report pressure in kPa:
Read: 750 kPa
